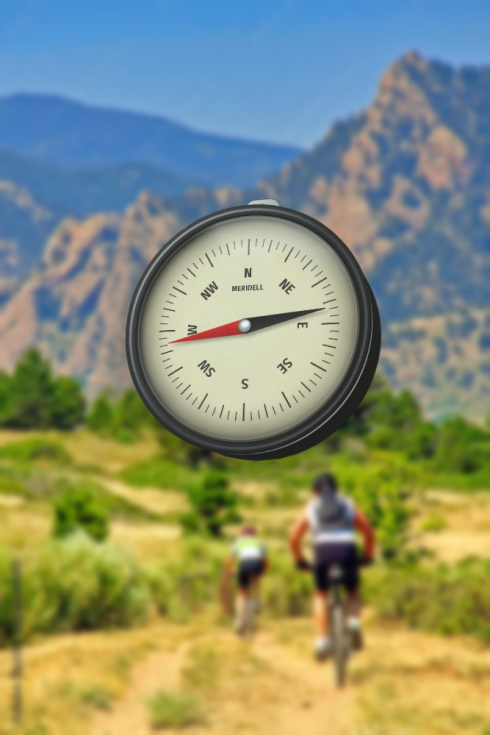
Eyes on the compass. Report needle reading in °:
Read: 260 °
